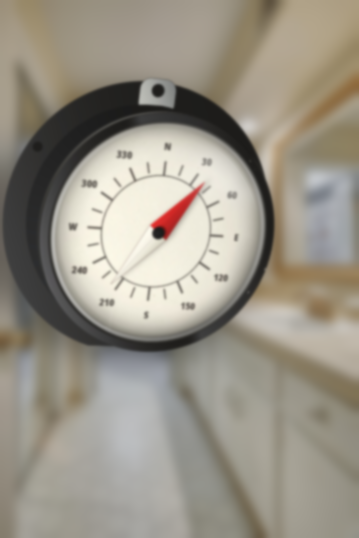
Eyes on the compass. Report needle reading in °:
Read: 37.5 °
